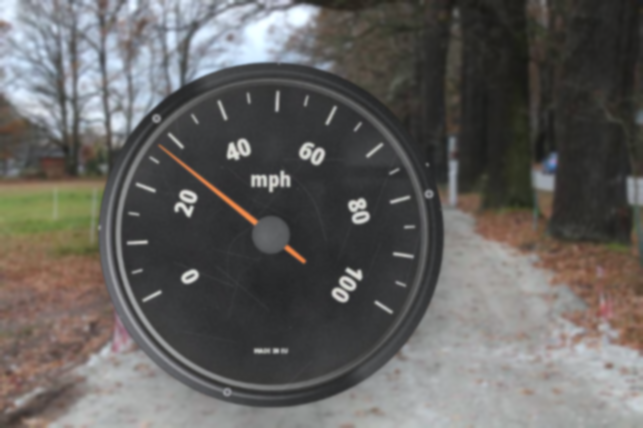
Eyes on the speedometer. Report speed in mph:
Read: 27.5 mph
